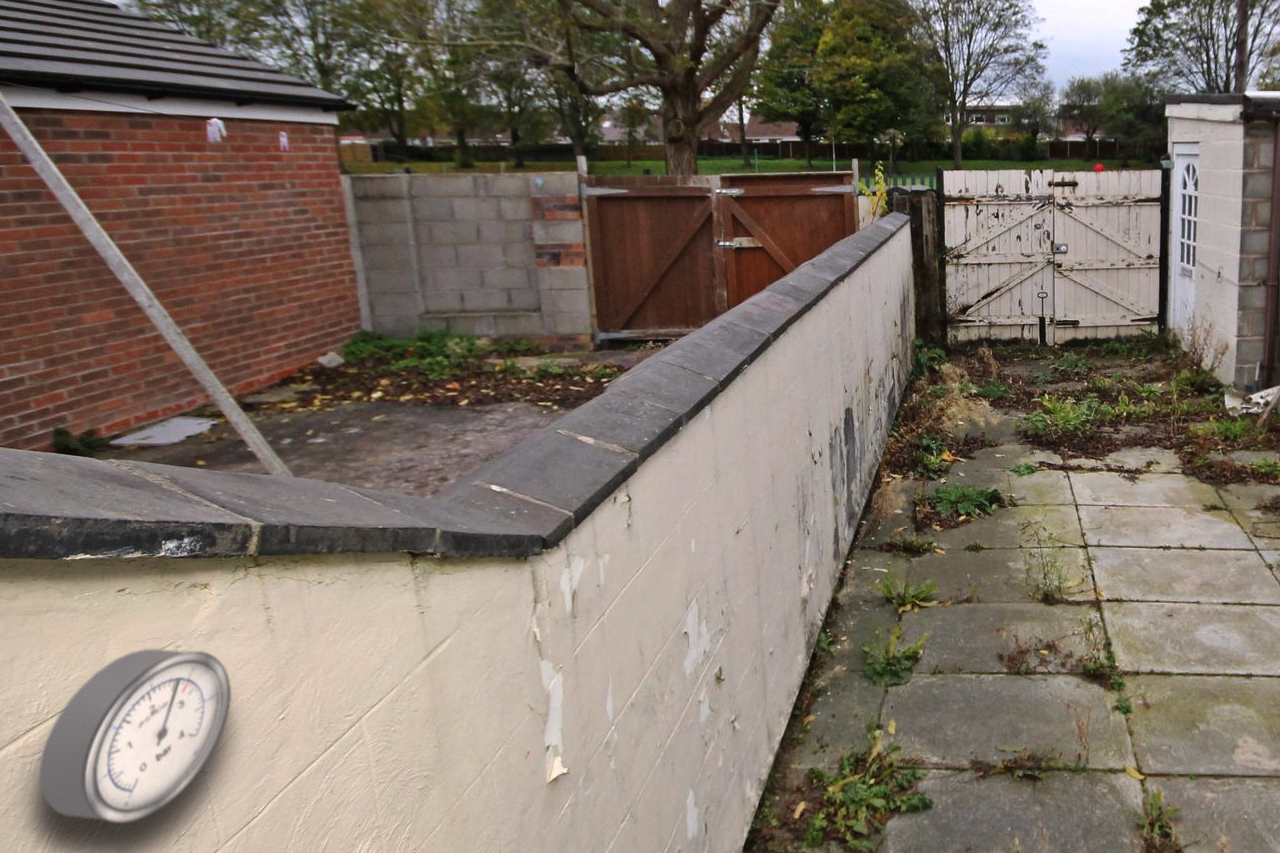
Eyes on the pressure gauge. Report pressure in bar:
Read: 2.5 bar
